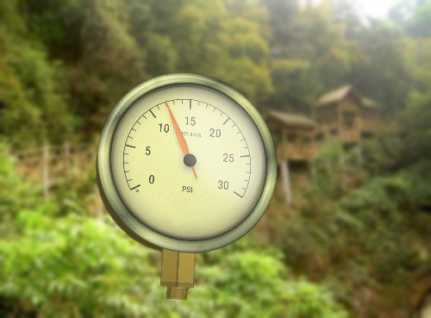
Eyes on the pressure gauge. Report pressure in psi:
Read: 12 psi
